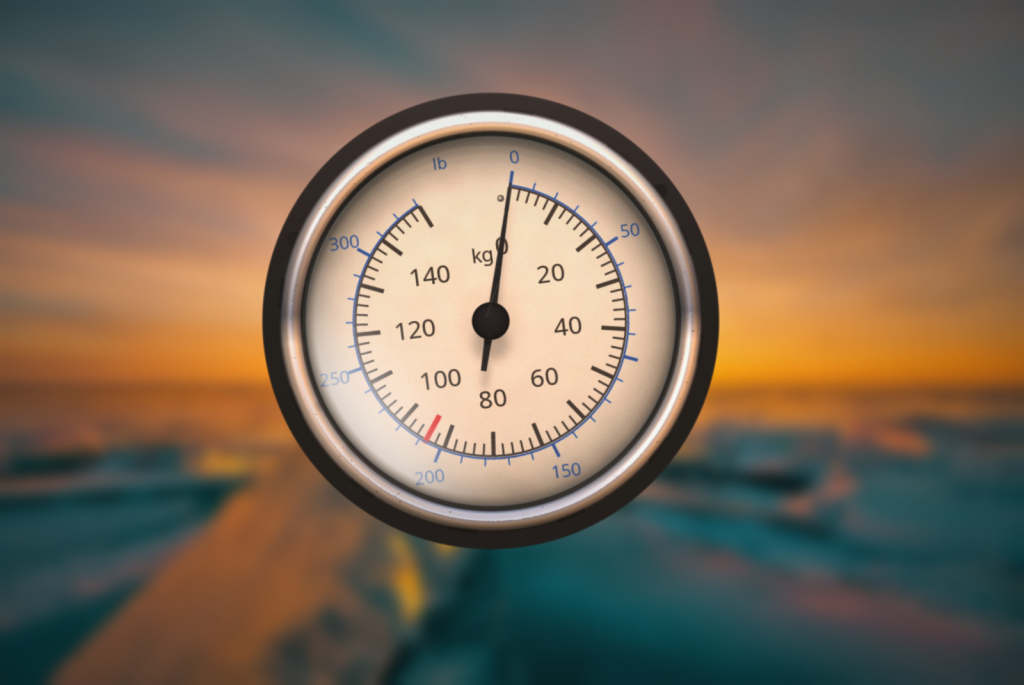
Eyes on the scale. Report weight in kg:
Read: 0 kg
